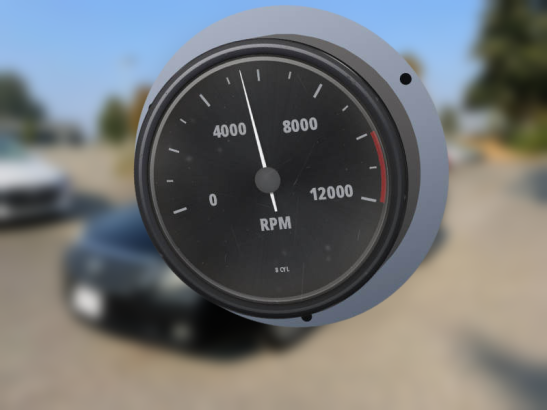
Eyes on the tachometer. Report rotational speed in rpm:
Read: 5500 rpm
